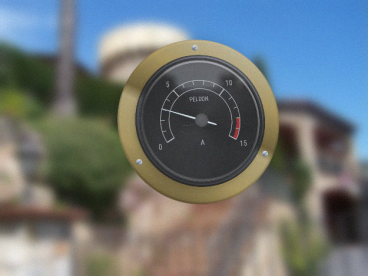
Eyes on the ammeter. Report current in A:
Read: 3 A
